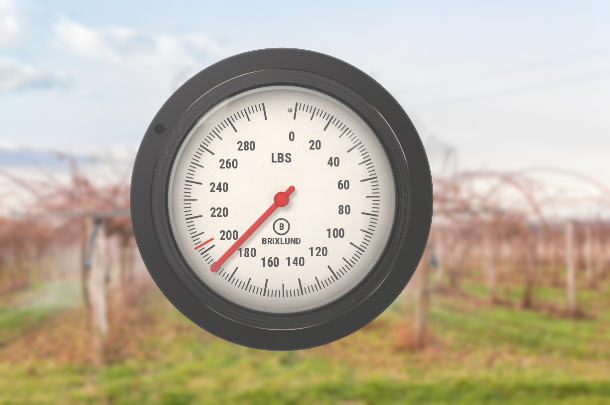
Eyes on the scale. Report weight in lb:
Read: 190 lb
